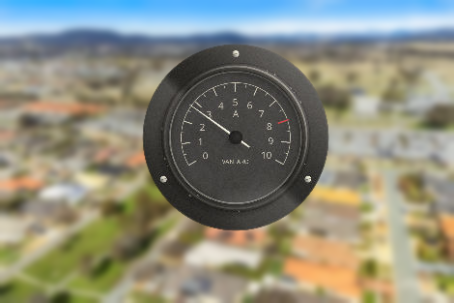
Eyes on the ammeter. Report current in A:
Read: 2.75 A
